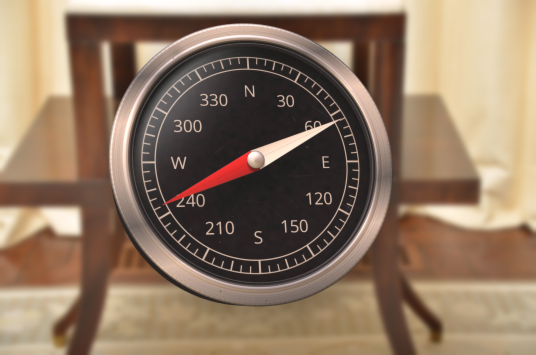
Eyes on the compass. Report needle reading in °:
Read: 245 °
